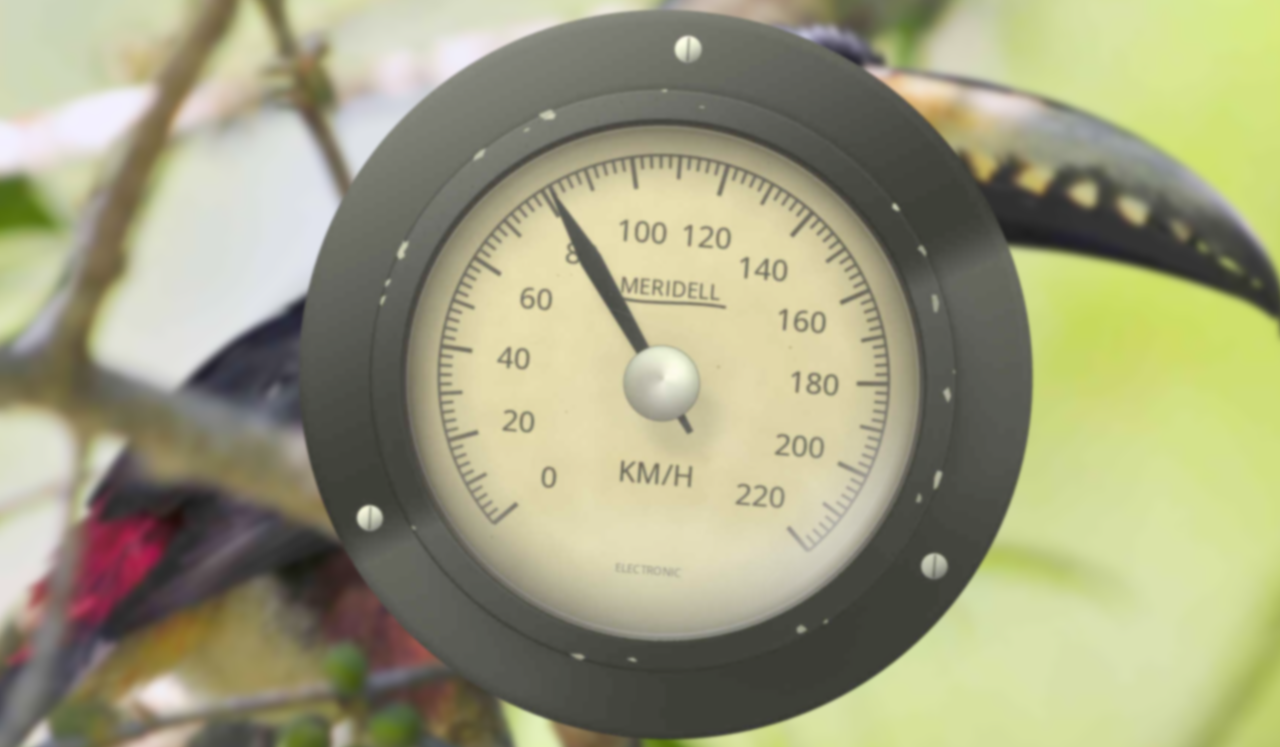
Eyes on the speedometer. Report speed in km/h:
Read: 82 km/h
